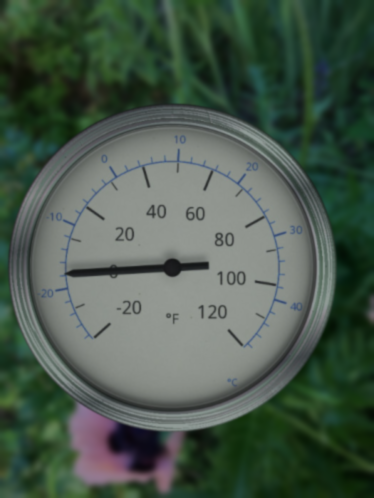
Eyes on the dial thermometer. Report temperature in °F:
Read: 0 °F
